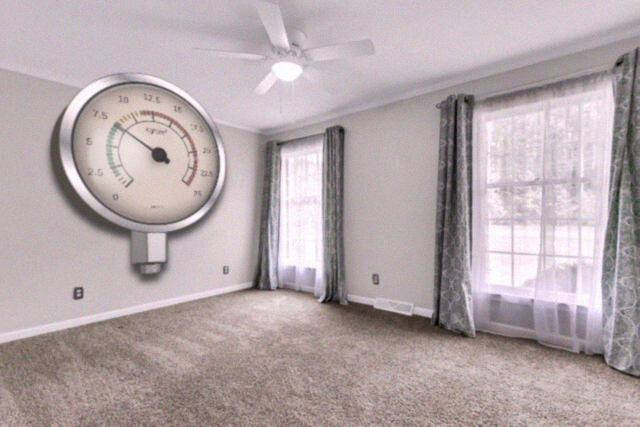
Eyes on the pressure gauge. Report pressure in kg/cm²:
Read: 7.5 kg/cm²
